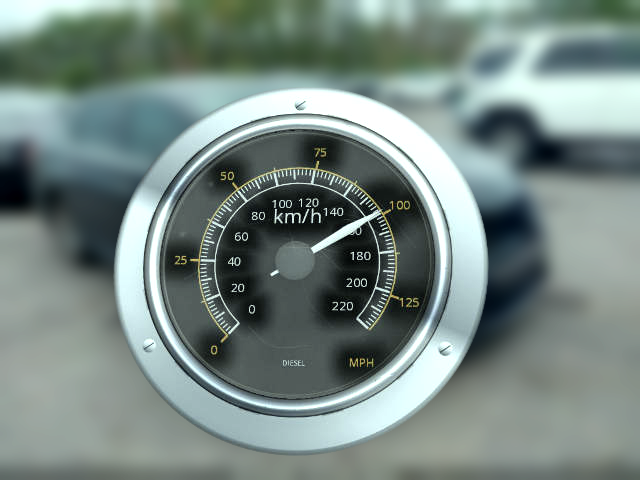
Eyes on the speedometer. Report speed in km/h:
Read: 160 km/h
